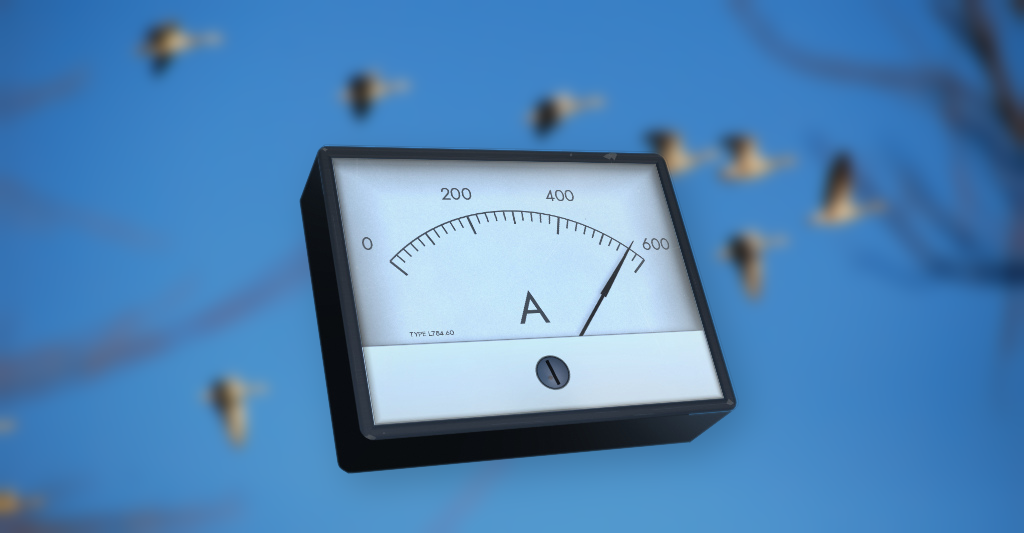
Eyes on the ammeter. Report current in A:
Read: 560 A
